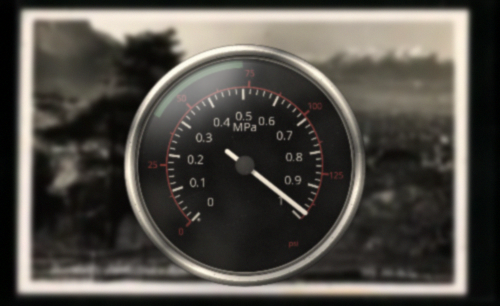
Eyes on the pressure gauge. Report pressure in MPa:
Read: 0.98 MPa
